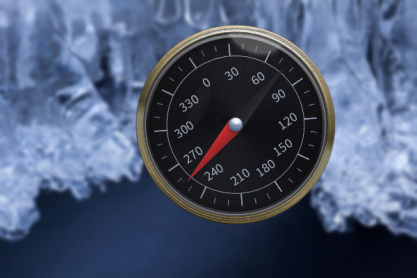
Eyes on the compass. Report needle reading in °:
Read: 255 °
